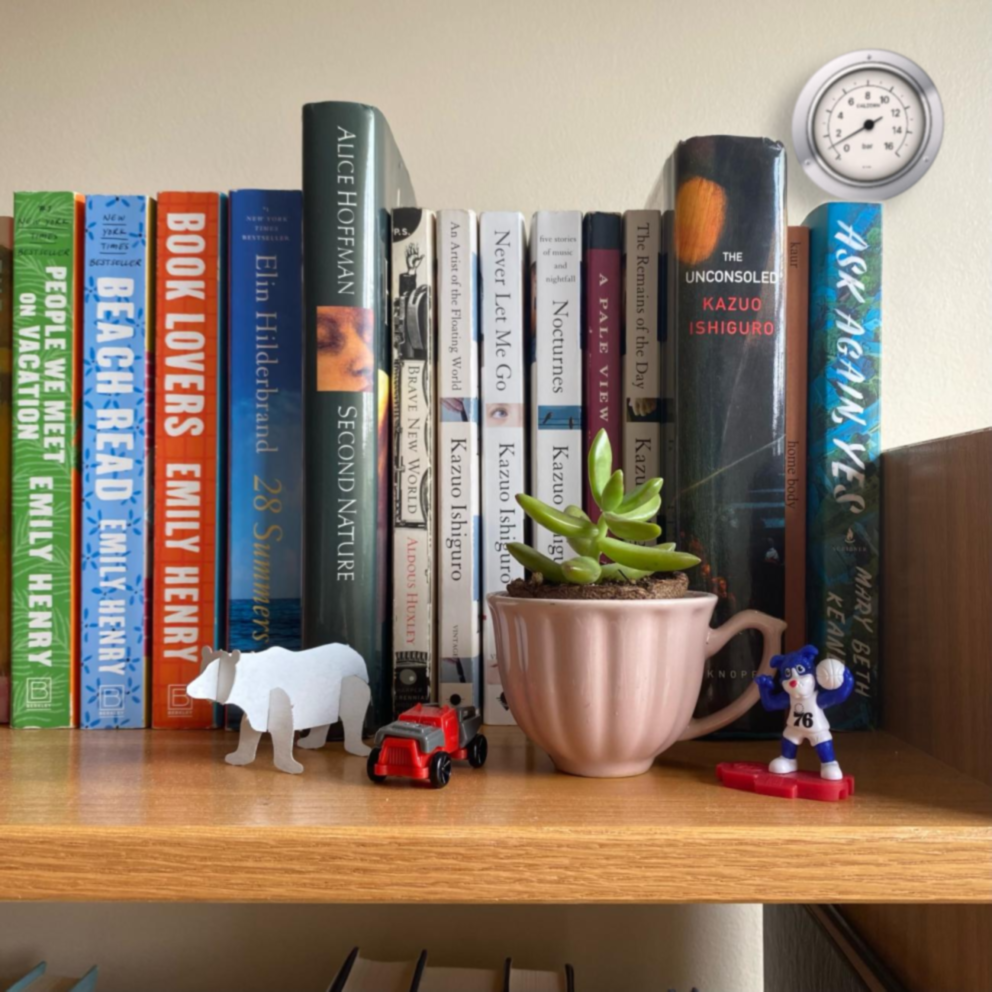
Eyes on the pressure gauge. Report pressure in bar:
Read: 1 bar
